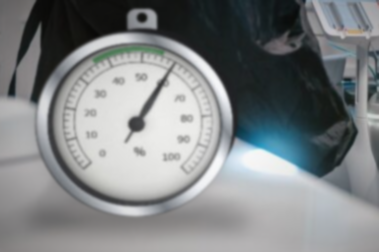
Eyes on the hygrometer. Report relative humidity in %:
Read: 60 %
